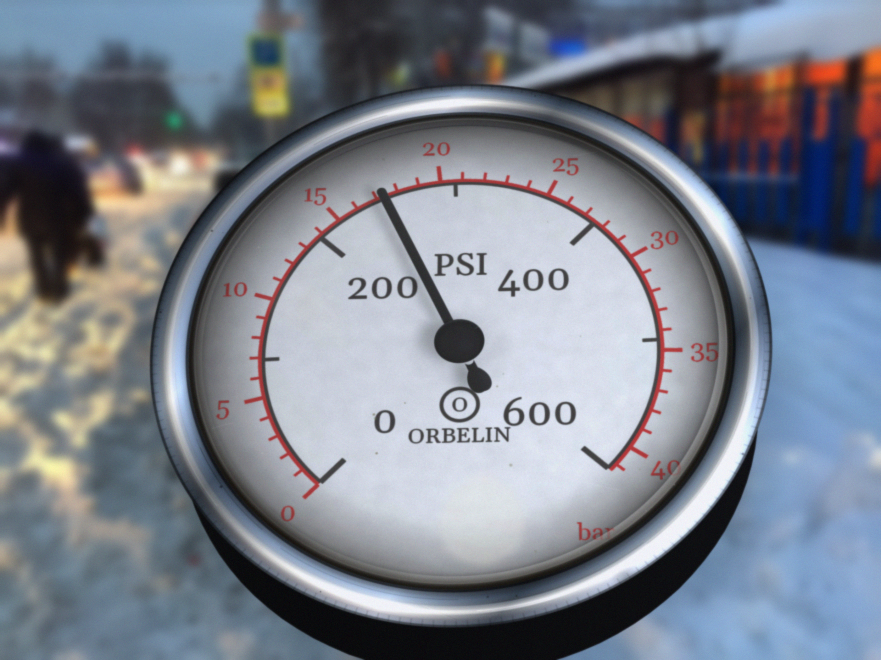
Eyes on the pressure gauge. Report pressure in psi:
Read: 250 psi
